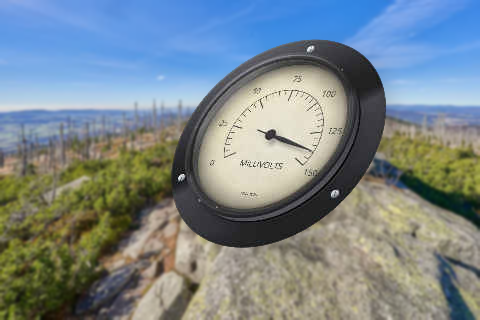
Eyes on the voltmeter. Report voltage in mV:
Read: 140 mV
